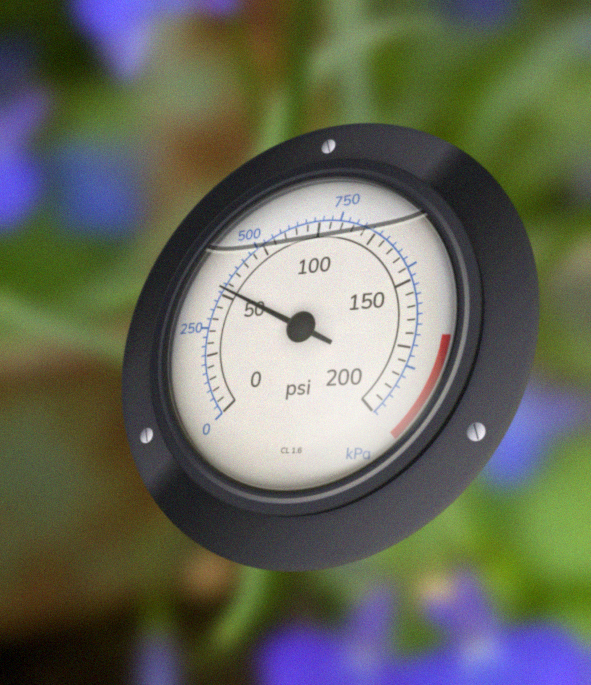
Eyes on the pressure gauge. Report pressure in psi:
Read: 52.5 psi
